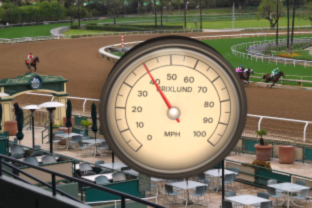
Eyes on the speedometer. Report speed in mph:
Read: 40 mph
